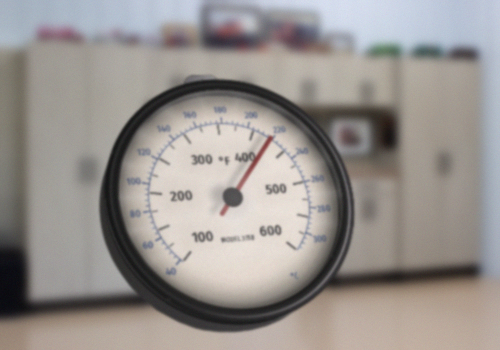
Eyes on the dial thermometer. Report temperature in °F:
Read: 425 °F
